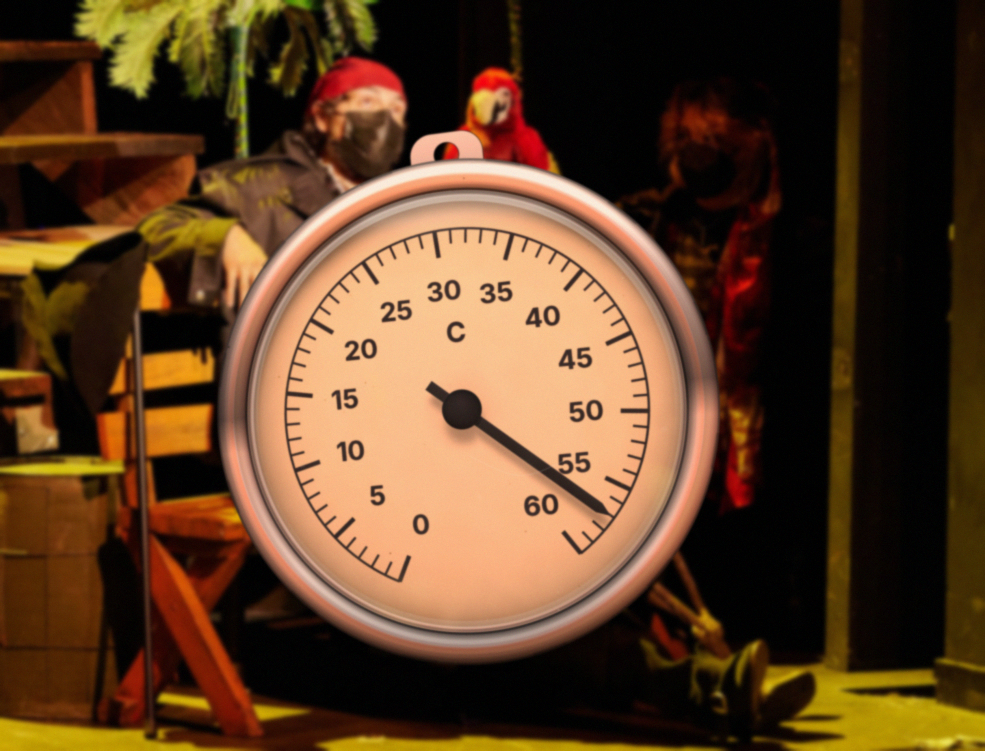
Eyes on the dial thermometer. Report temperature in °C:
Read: 57 °C
